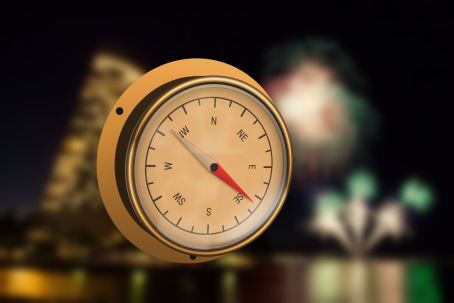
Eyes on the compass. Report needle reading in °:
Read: 127.5 °
